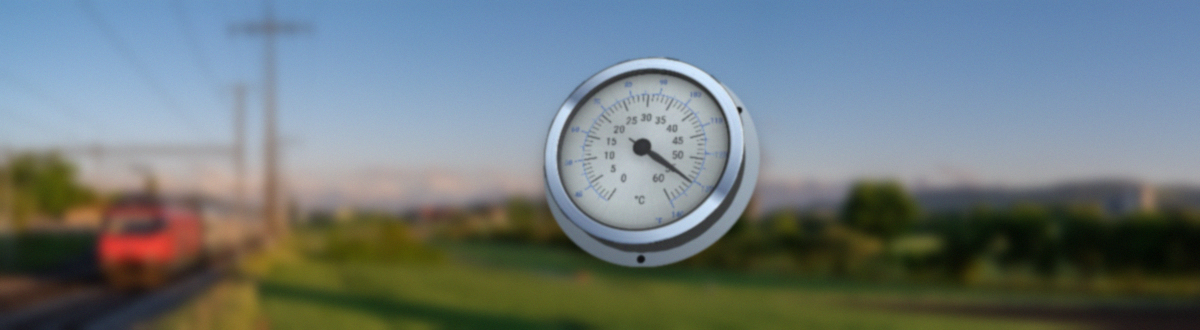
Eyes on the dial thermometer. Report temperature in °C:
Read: 55 °C
